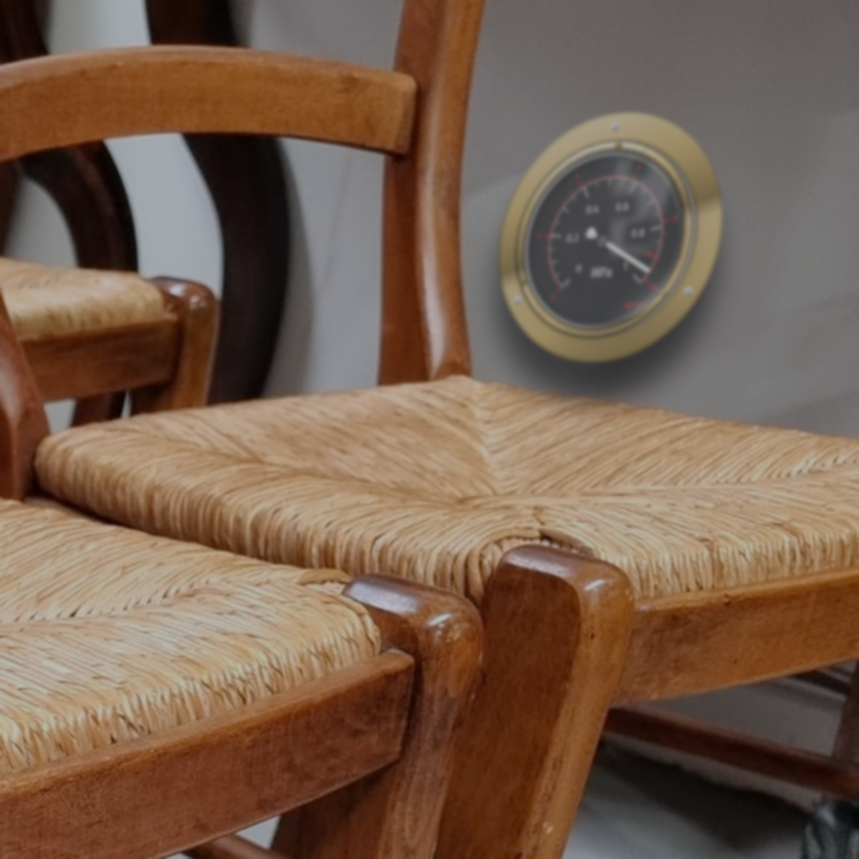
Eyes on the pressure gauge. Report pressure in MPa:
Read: 0.95 MPa
